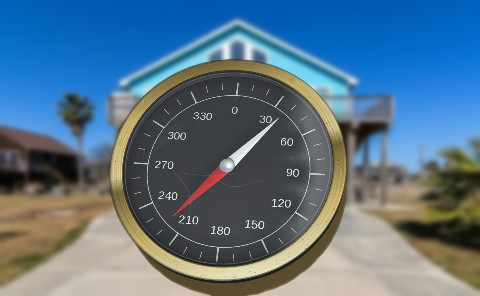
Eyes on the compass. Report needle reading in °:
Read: 220 °
